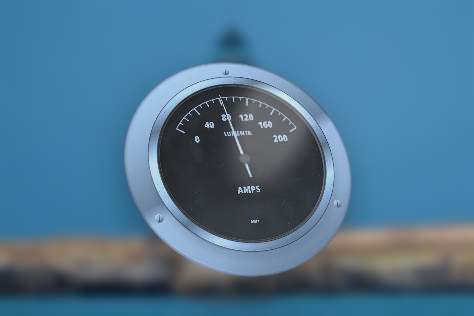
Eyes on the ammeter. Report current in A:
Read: 80 A
